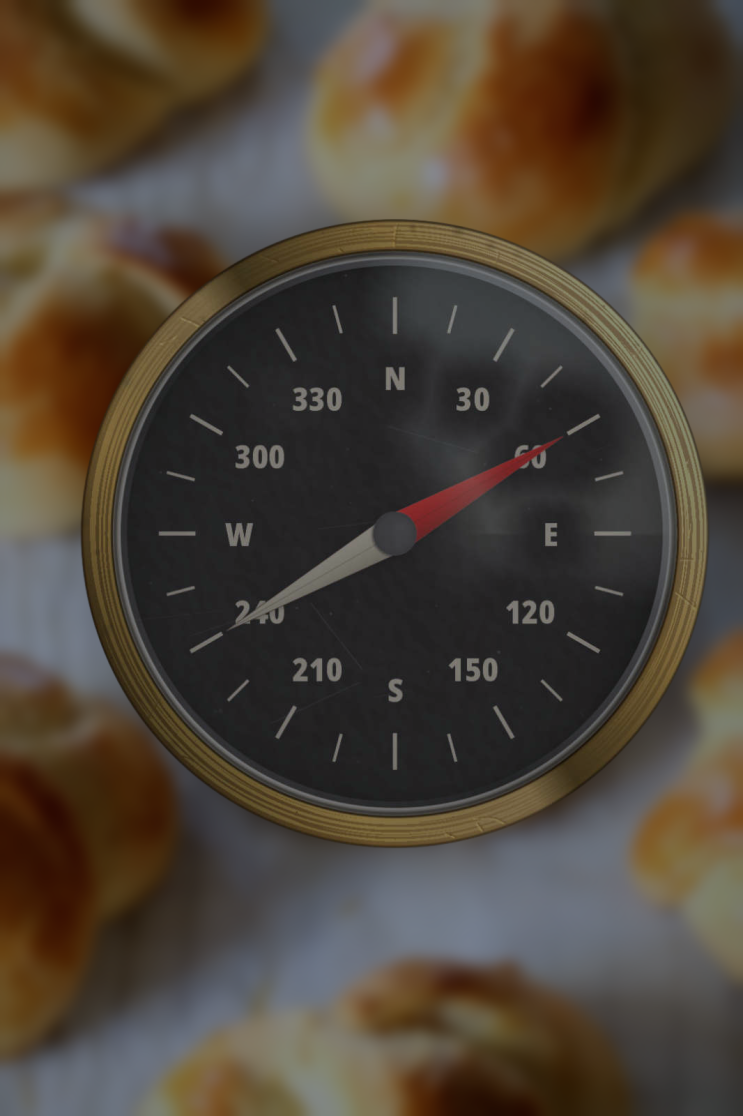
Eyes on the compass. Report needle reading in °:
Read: 60 °
